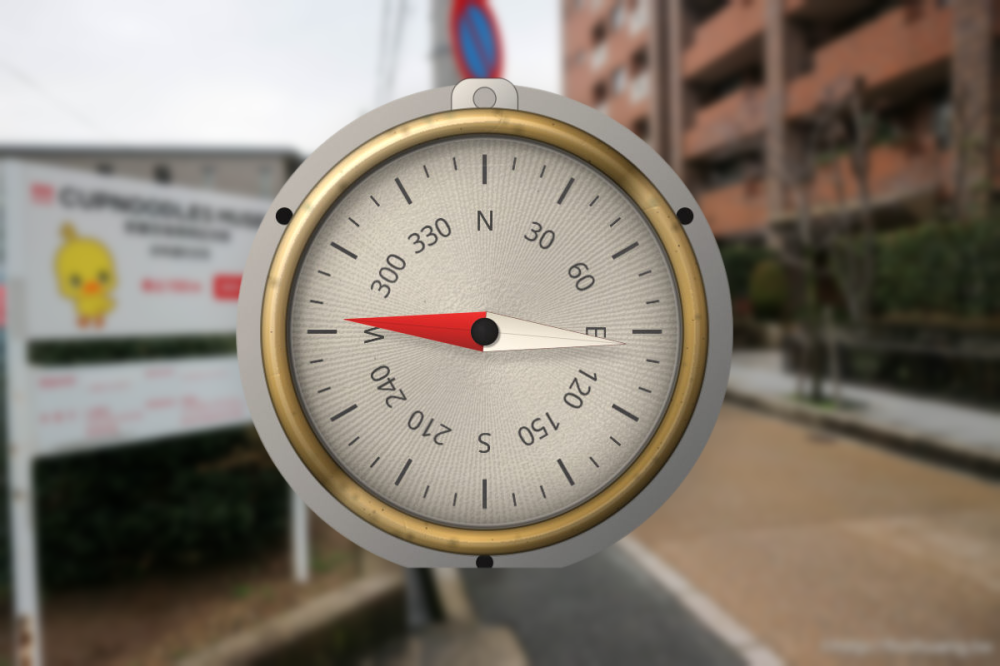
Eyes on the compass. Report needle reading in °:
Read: 275 °
